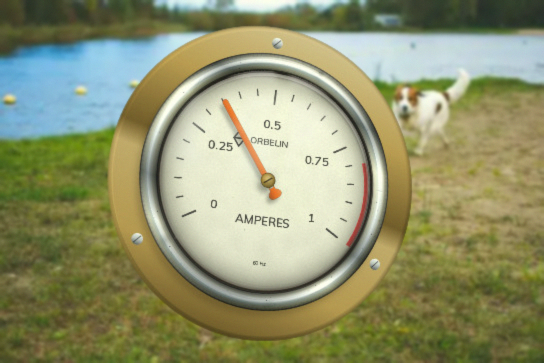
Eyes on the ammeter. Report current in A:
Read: 0.35 A
